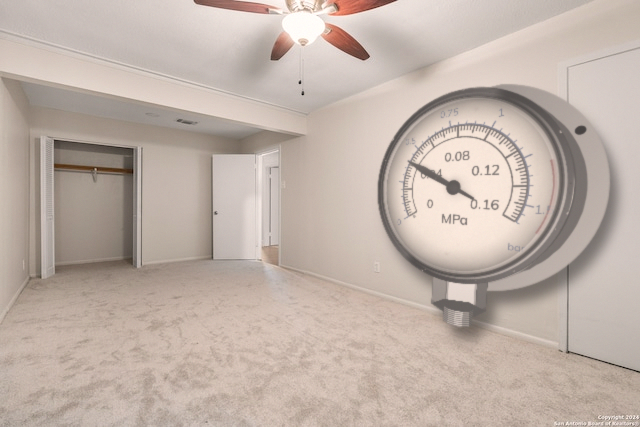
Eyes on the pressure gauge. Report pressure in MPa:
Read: 0.04 MPa
